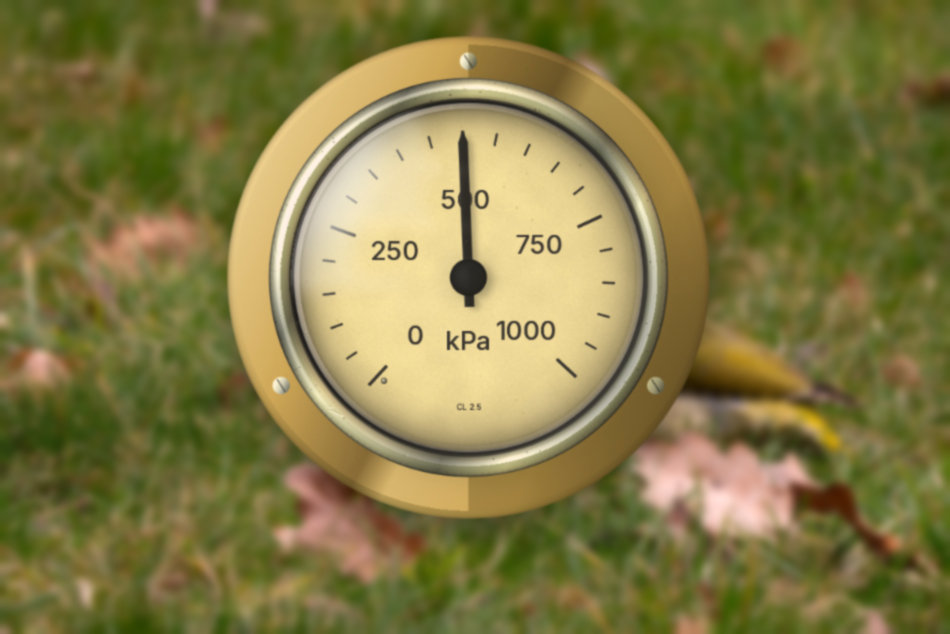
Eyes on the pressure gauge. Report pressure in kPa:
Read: 500 kPa
